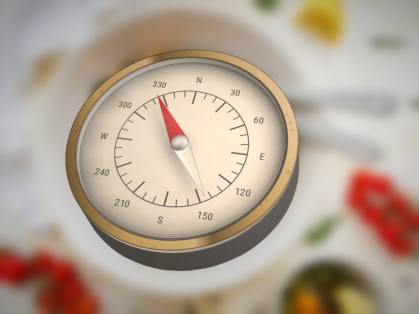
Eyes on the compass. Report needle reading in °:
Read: 325 °
